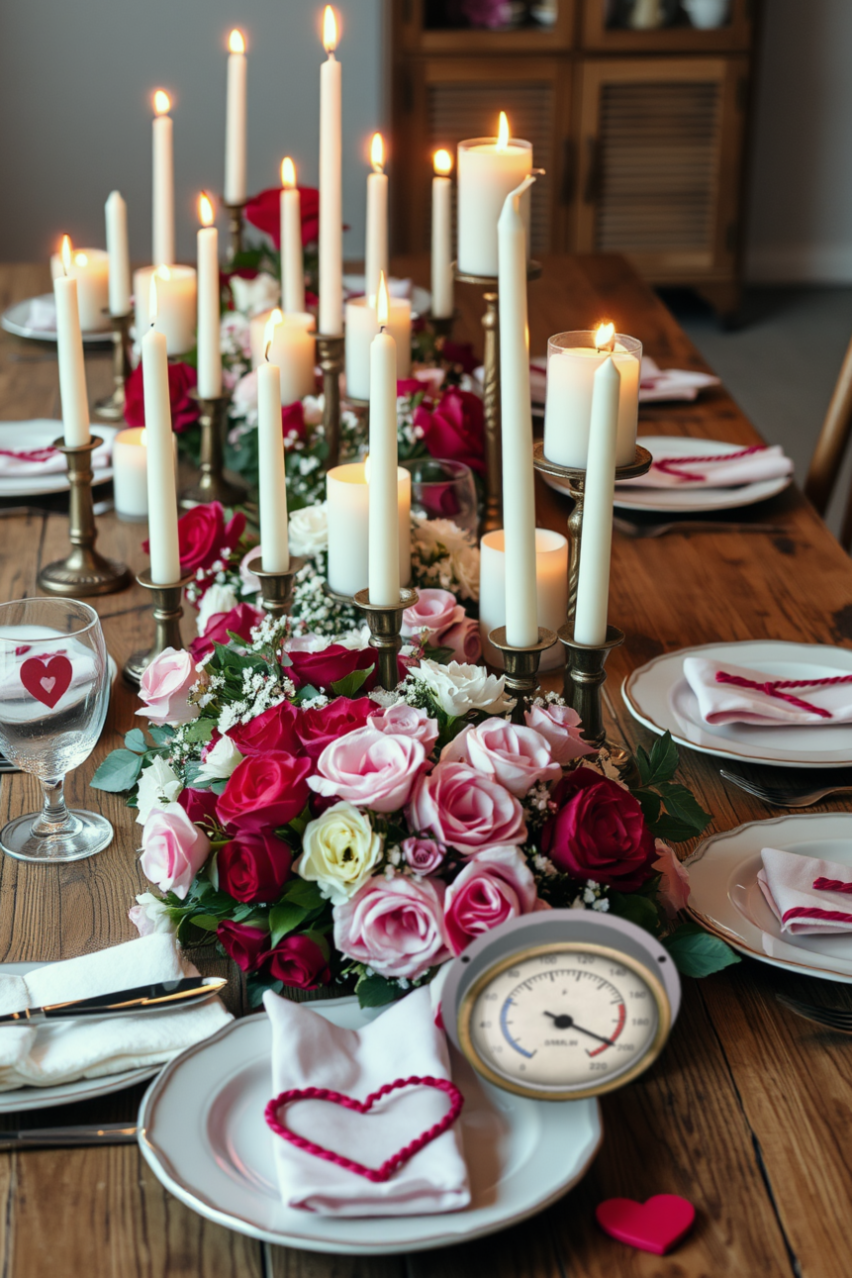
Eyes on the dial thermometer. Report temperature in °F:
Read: 200 °F
